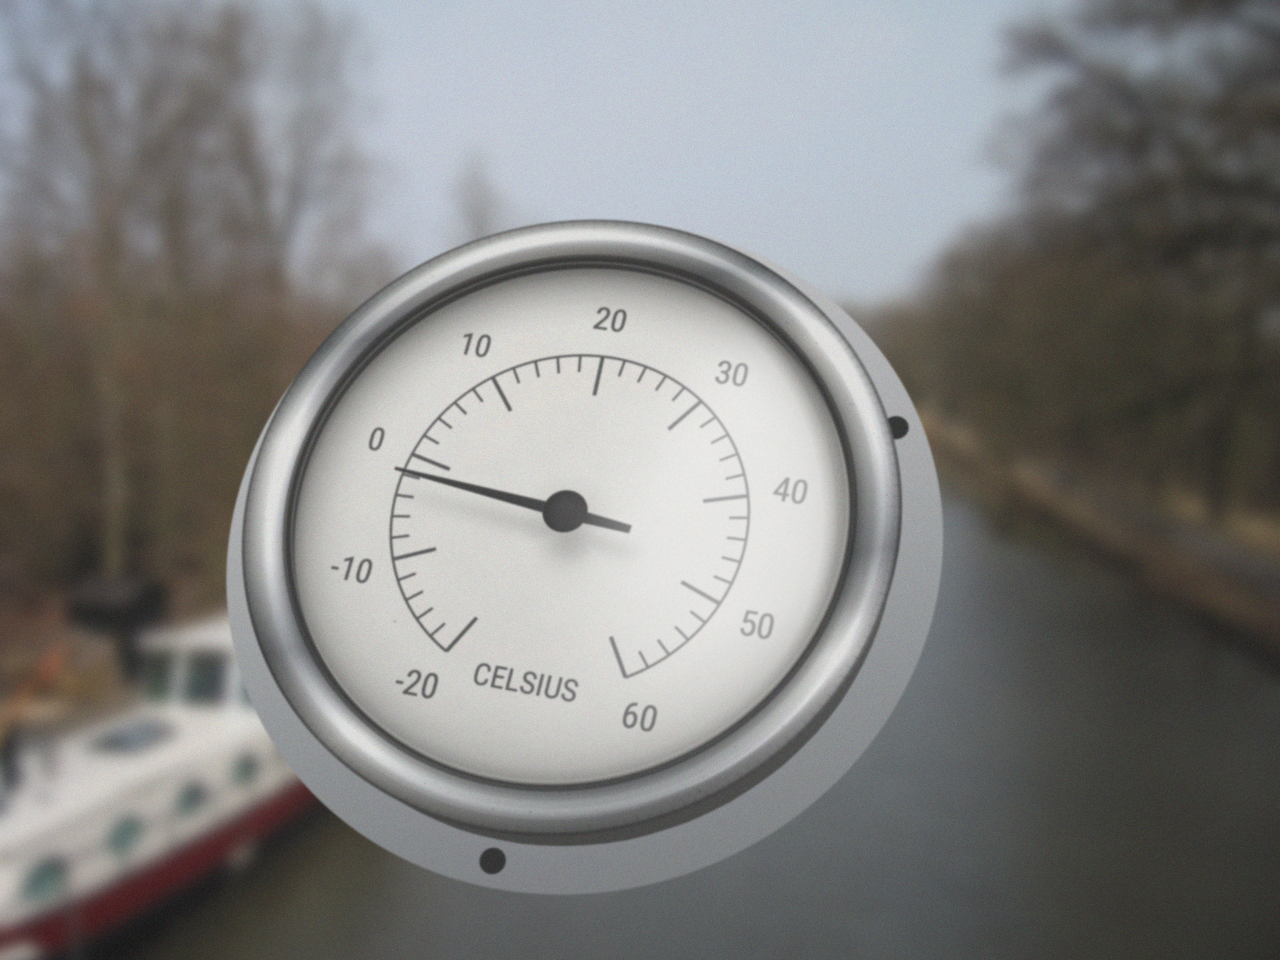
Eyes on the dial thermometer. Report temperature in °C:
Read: -2 °C
